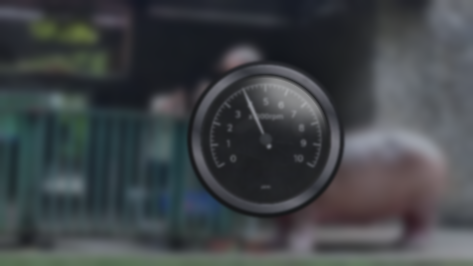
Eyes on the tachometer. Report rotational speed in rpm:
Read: 4000 rpm
